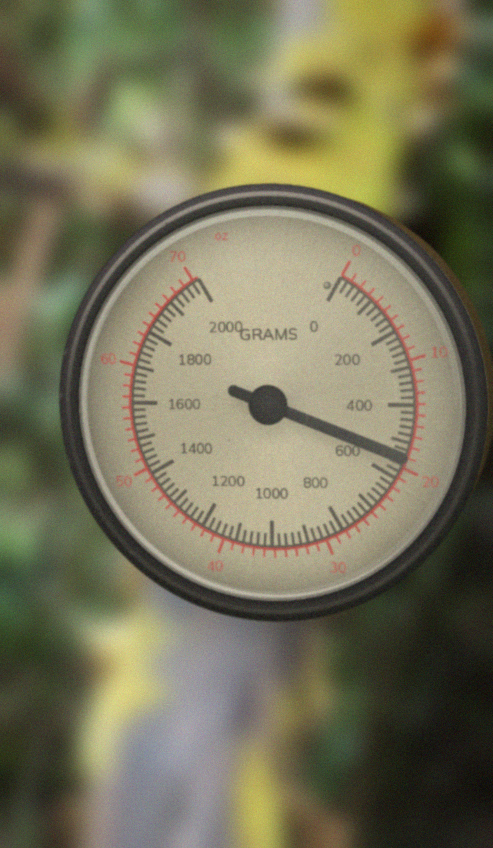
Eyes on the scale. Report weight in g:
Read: 540 g
